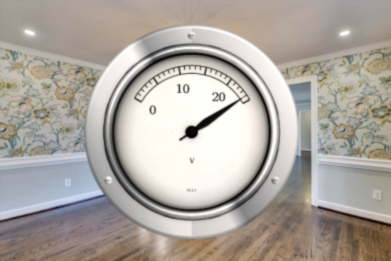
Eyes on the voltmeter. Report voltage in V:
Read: 24 V
